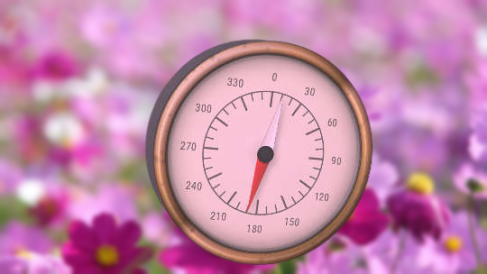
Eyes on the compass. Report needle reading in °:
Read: 190 °
